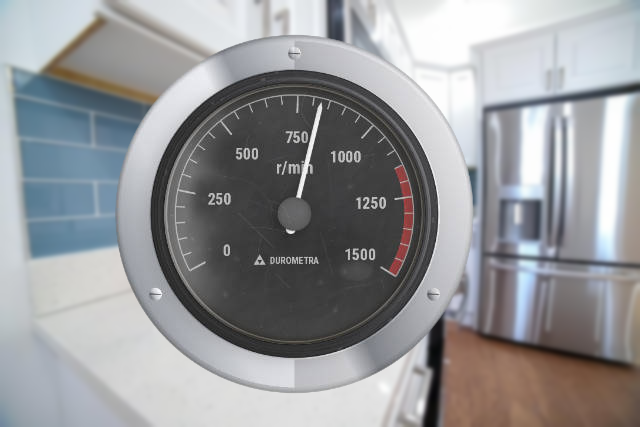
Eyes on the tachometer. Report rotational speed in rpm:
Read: 825 rpm
